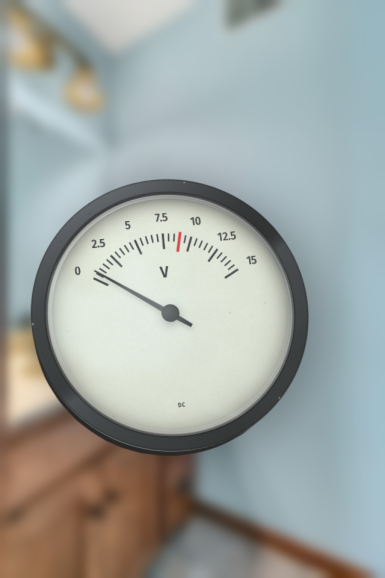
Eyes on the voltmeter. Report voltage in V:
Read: 0.5 V
